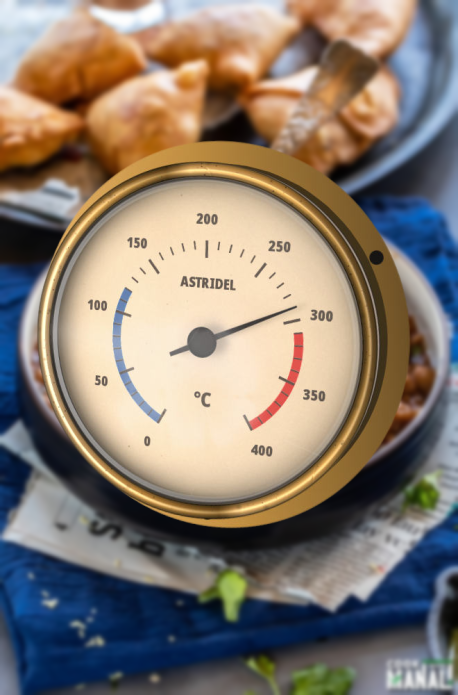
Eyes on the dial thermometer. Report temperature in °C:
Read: 290 °C
